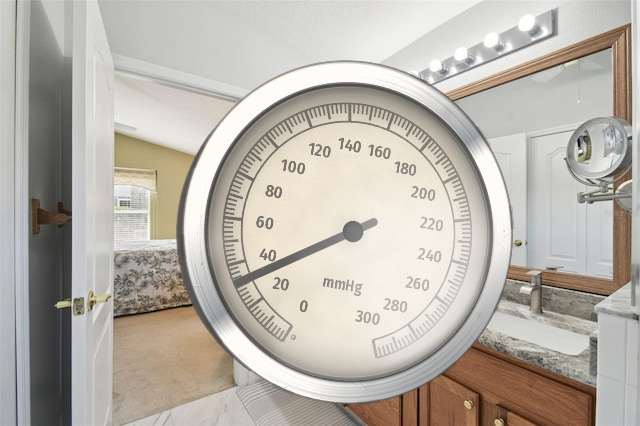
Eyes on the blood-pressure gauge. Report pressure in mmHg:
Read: 32 mmHg
